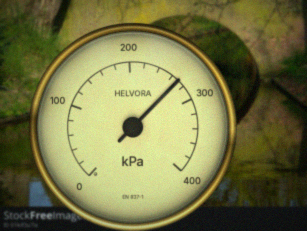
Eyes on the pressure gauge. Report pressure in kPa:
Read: 270 kPa
